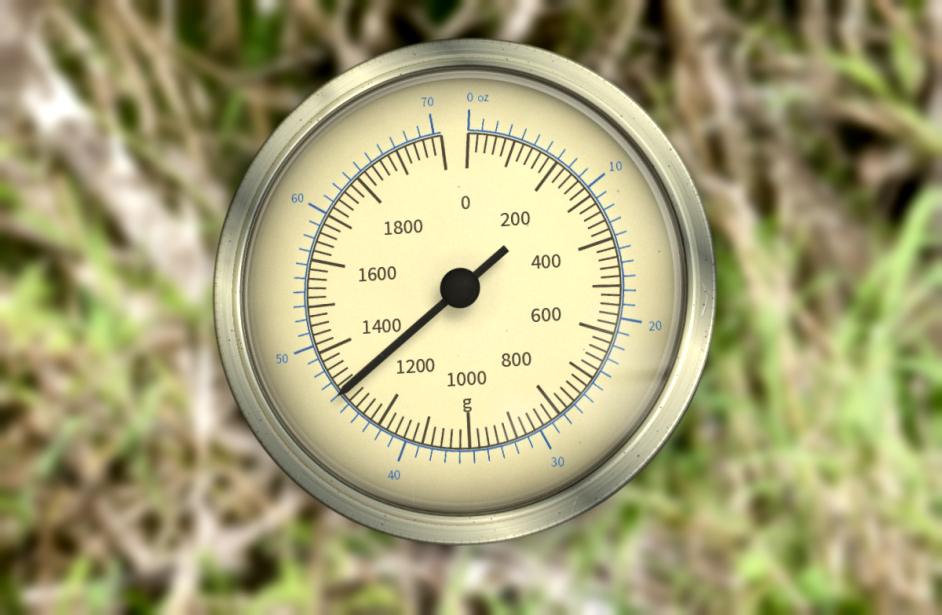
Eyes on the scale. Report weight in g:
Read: 1300 g
